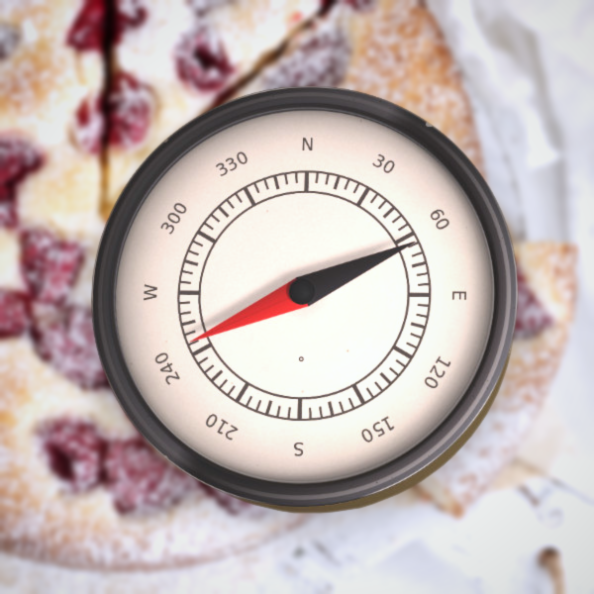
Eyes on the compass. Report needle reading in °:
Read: 245 °
